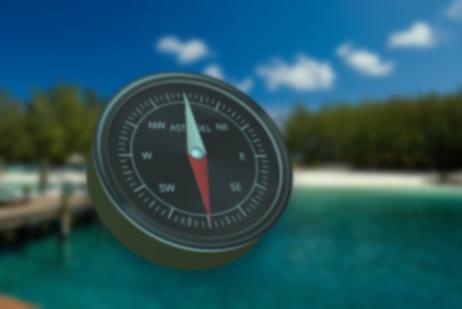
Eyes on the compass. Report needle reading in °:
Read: 180 °
